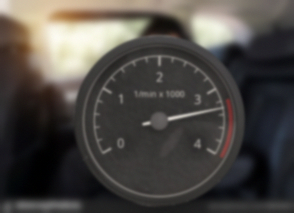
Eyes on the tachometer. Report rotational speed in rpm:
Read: 3300 rpm
